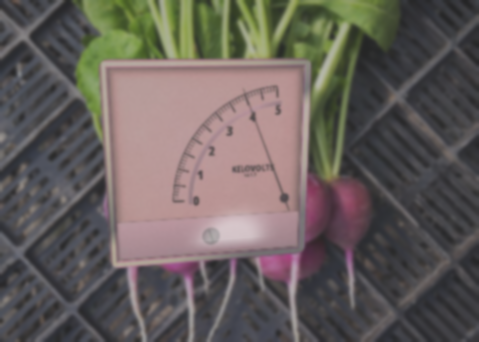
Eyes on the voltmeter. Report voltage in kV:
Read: 4 kV
